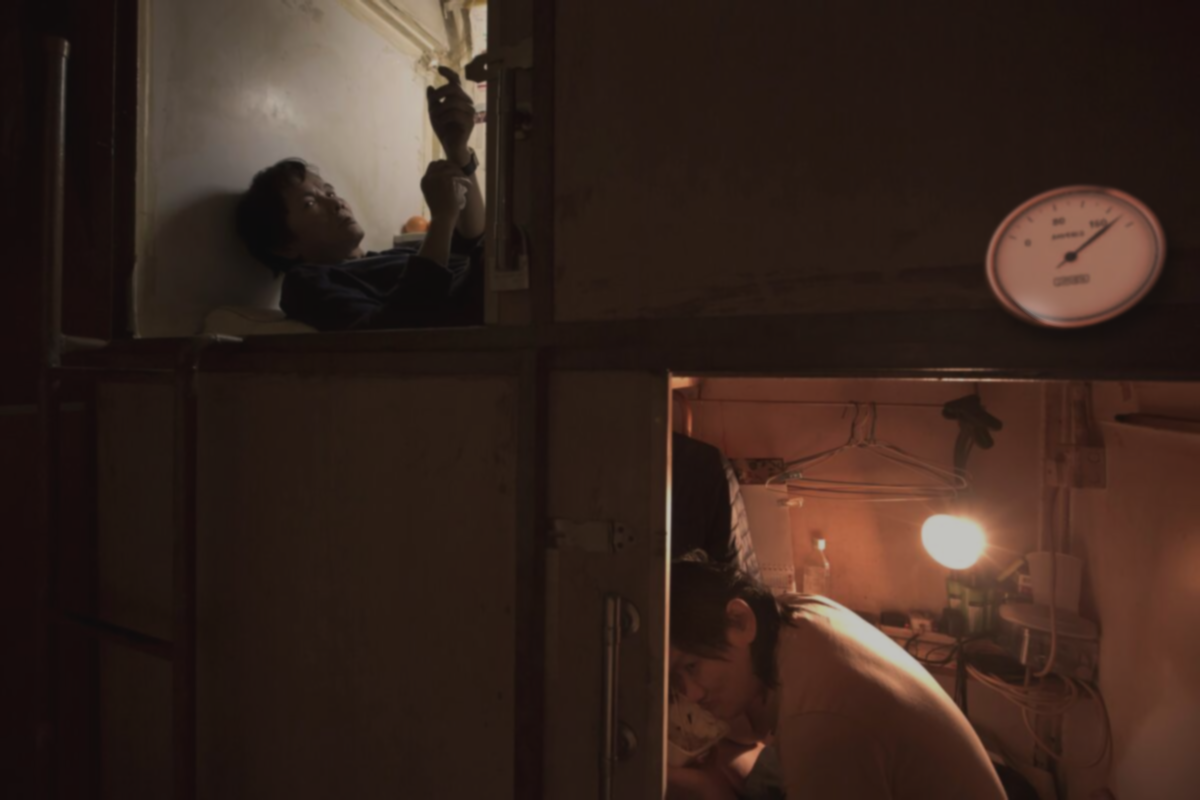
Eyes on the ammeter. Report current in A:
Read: 180 A
